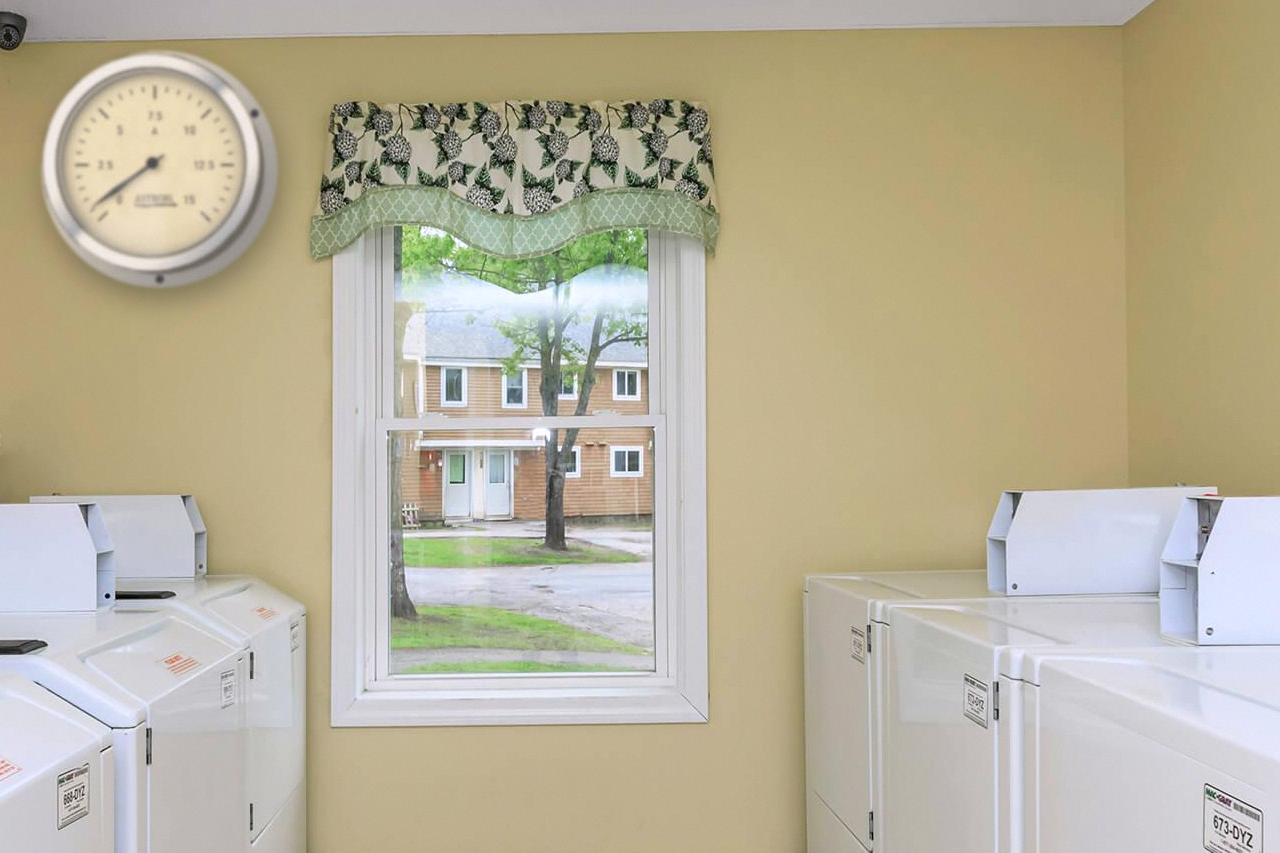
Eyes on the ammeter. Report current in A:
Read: 0.5 A
